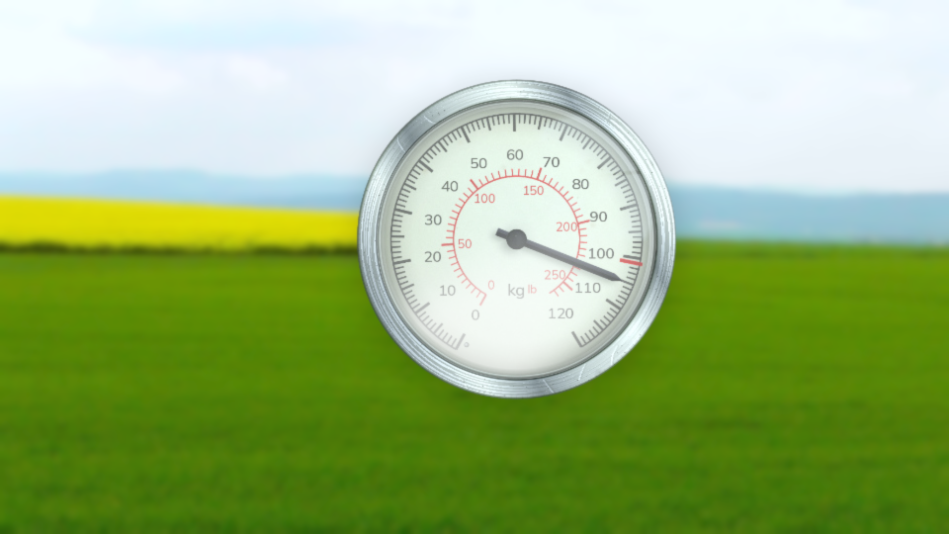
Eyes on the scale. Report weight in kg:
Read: 105 kg
